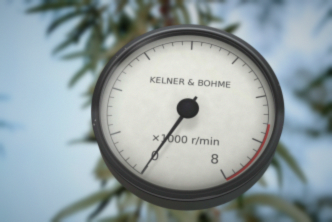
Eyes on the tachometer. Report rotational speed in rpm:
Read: 0 rpm
